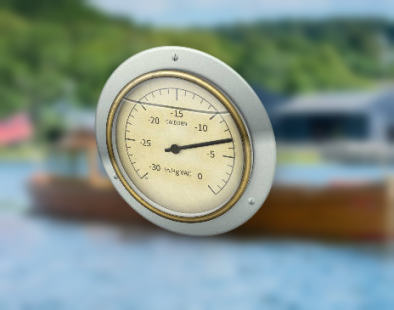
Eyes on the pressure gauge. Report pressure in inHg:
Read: -7 inHg
